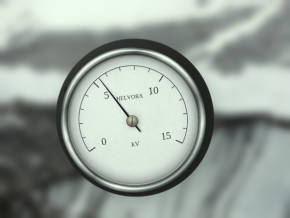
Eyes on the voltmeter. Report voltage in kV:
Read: 5.5 kV
